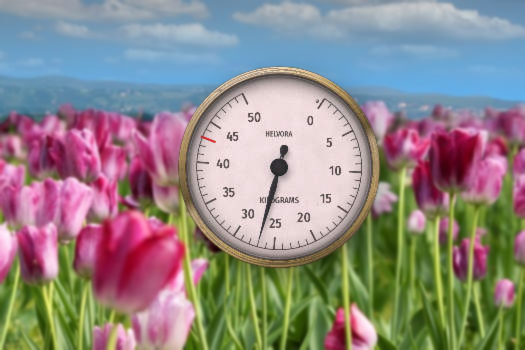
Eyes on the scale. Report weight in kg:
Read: 27 kg
